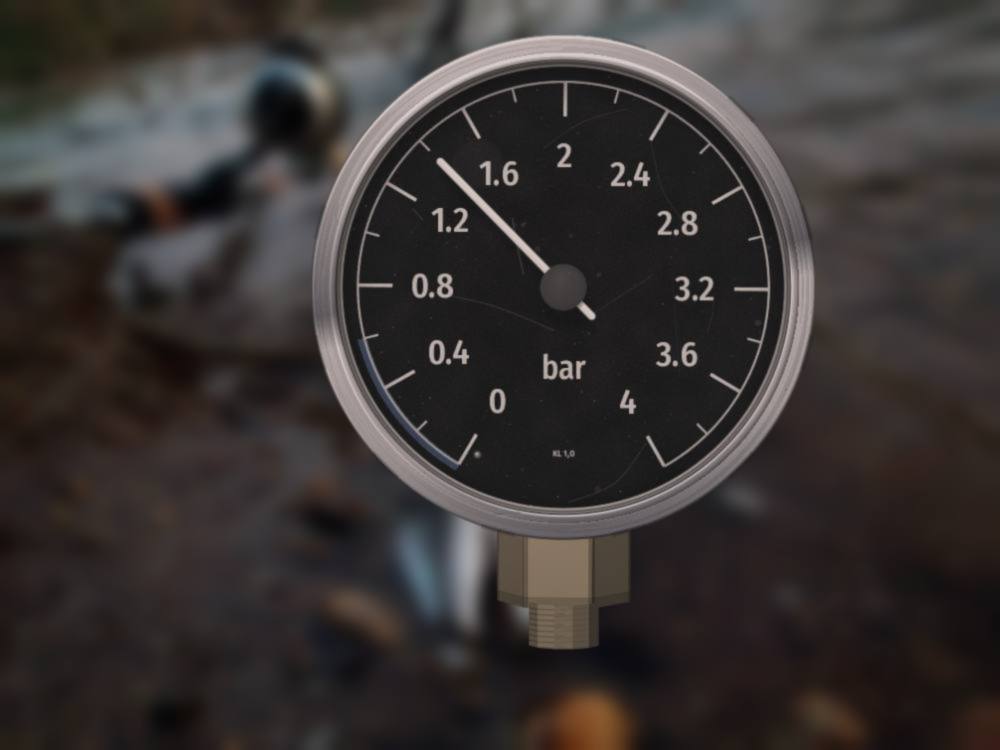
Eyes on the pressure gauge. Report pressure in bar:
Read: 1.4 bar
